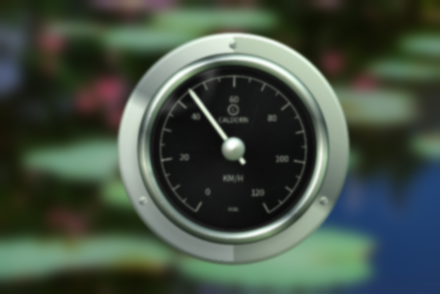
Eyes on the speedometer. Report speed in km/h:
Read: 45 km/h
